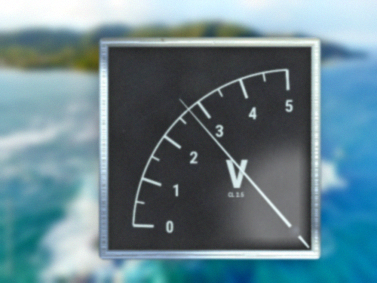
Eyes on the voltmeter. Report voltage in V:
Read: 2.75 V
